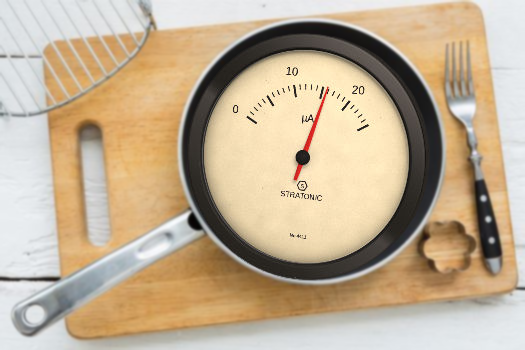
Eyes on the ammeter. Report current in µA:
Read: 16 µA
